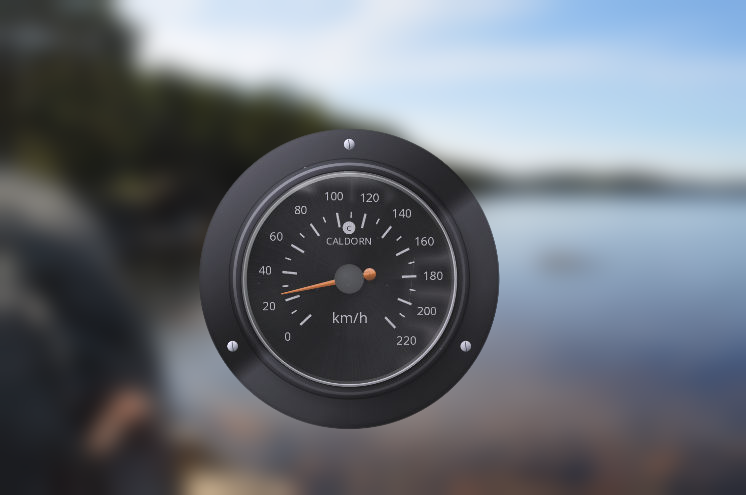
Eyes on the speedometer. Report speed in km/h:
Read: 25 km/h
